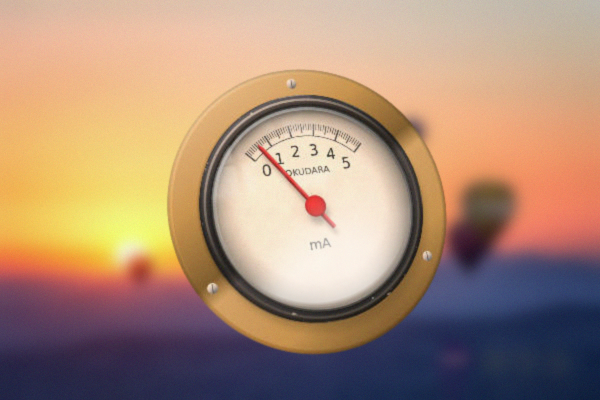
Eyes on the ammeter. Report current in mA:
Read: 0.5 mA
